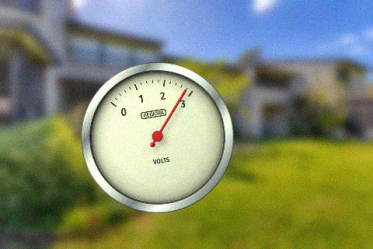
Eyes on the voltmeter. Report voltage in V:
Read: 2.8 V
